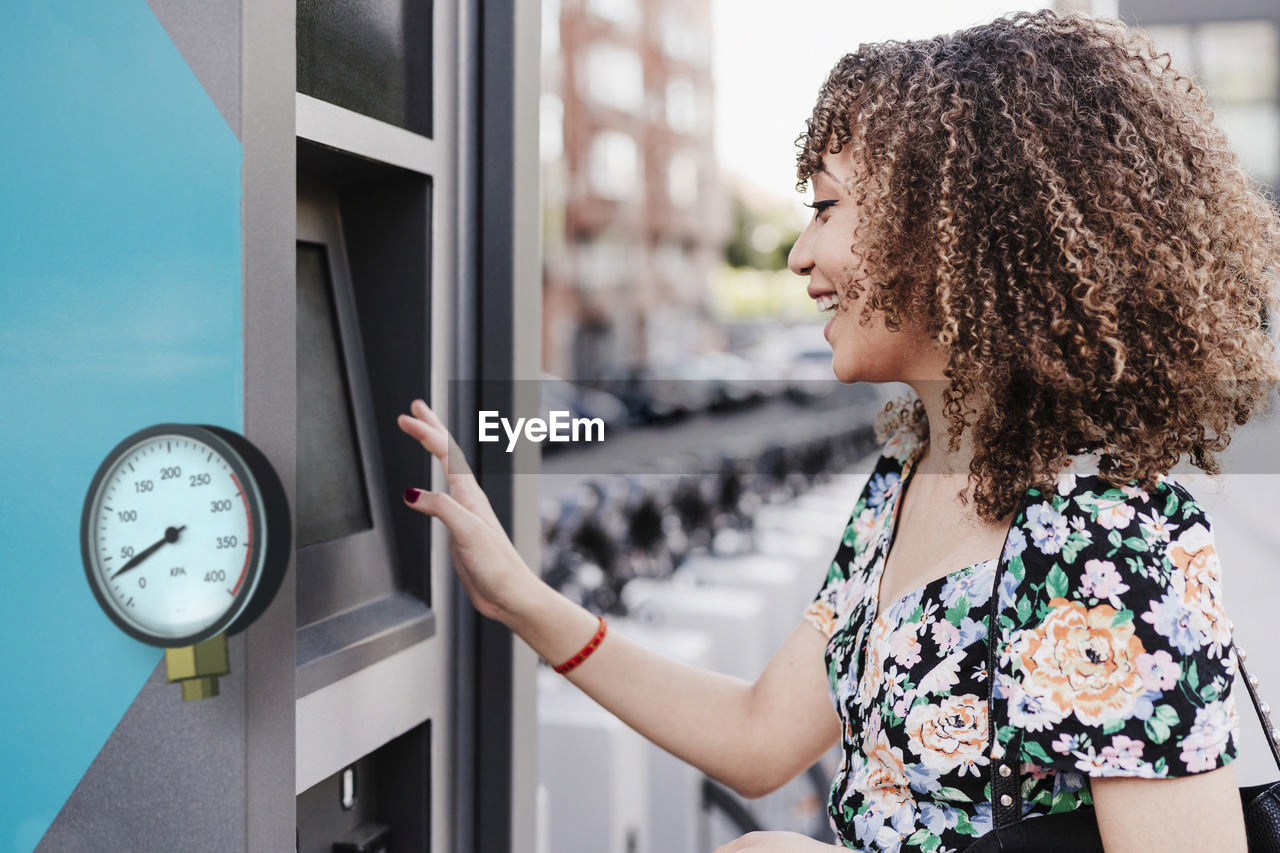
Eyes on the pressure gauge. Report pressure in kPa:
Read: 30 kPa
